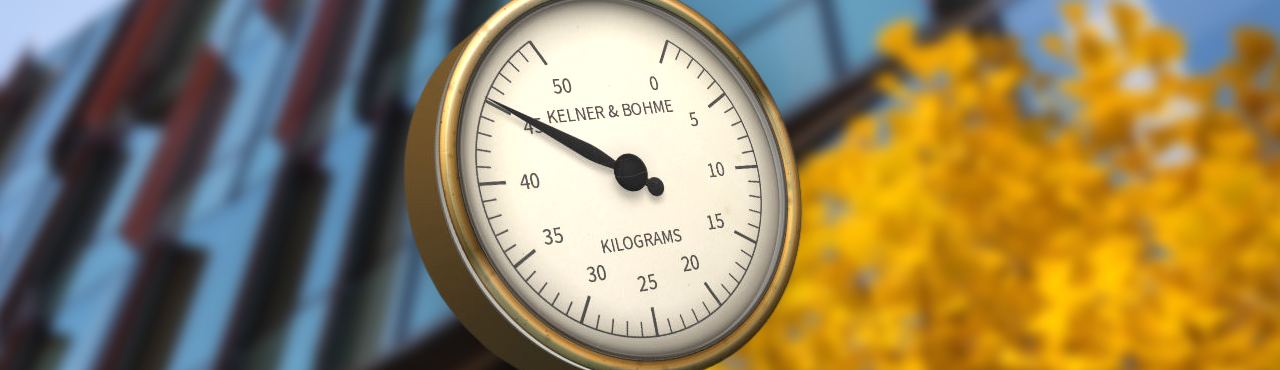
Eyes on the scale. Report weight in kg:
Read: 45 kg
